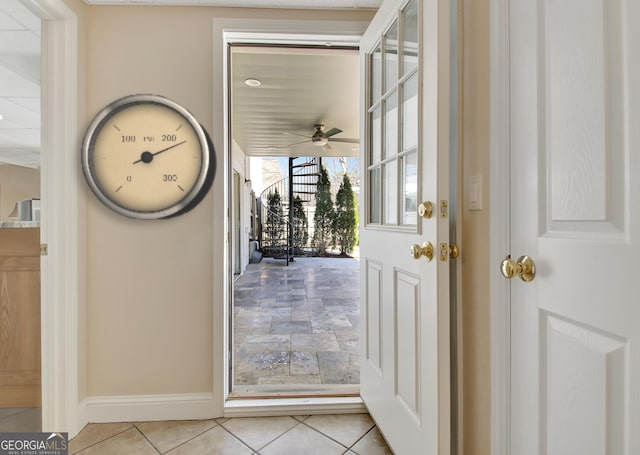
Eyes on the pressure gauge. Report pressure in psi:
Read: 225 psi
